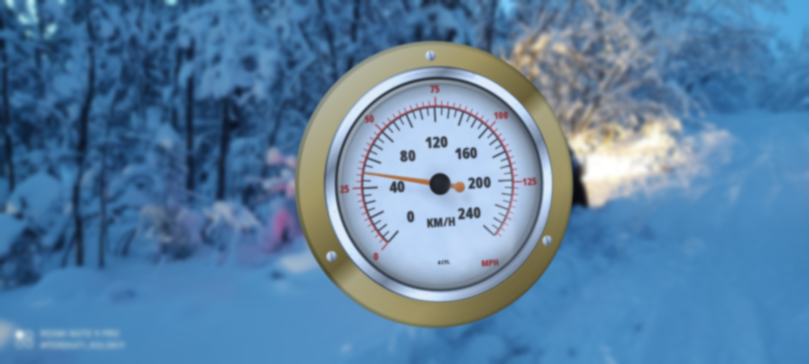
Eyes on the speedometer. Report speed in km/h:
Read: 50 km/h
